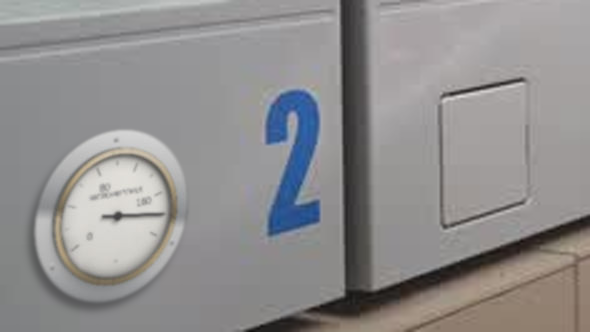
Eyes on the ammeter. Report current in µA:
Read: 180 µA
